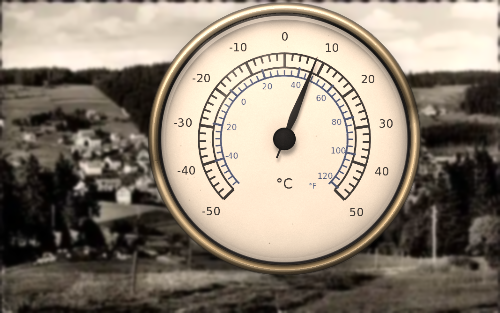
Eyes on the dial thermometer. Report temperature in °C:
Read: 8 °C
